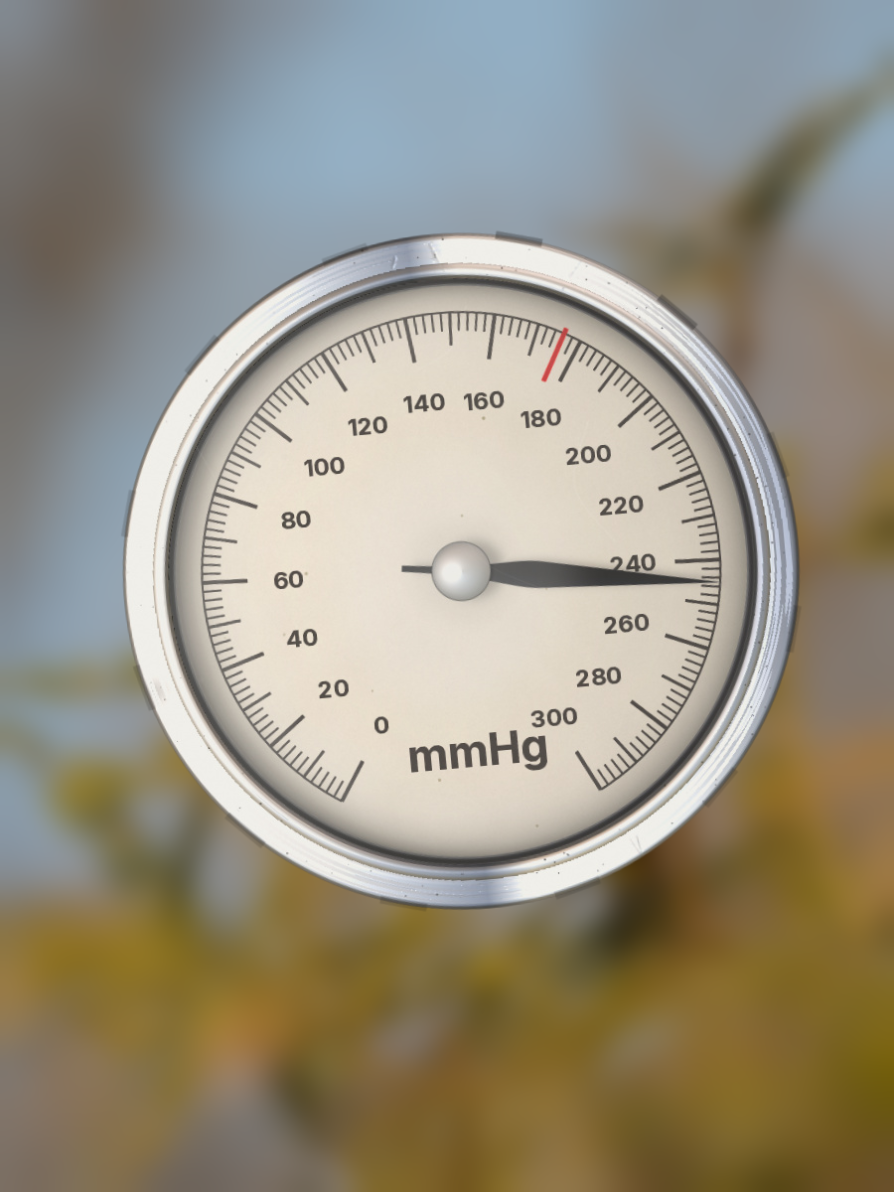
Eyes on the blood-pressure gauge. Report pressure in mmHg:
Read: 245 mmHg
